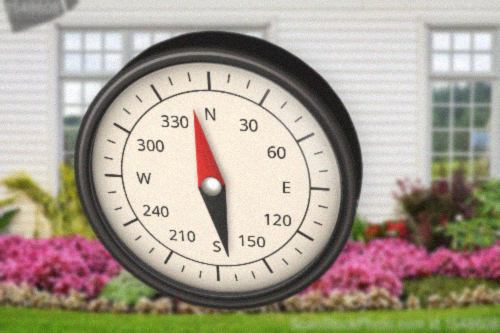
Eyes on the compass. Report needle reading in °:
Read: 350 °
